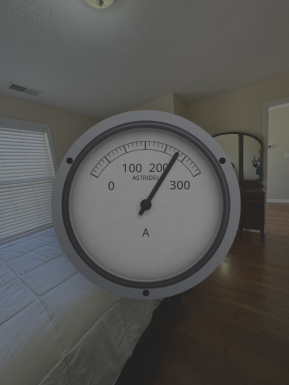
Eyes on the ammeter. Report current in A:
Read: 230 A
